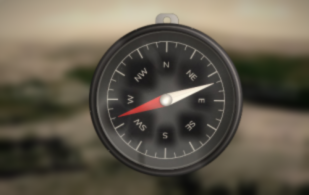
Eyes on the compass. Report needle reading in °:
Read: 250 °
